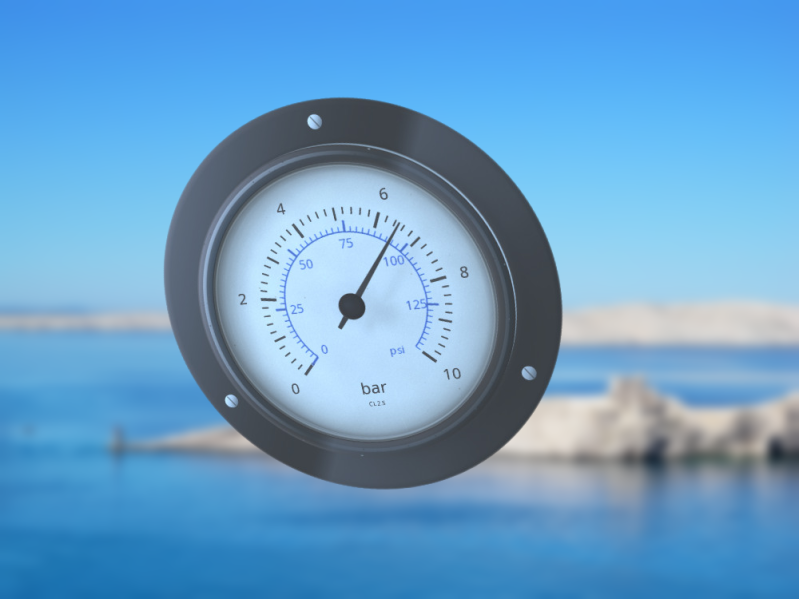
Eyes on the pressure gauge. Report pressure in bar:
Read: 6.5 bar
